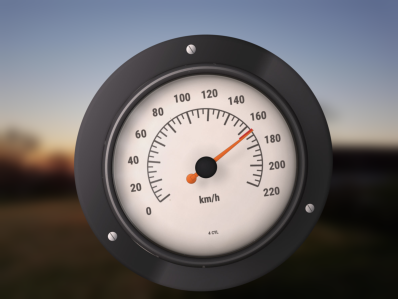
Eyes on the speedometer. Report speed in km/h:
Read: 165 km/h
